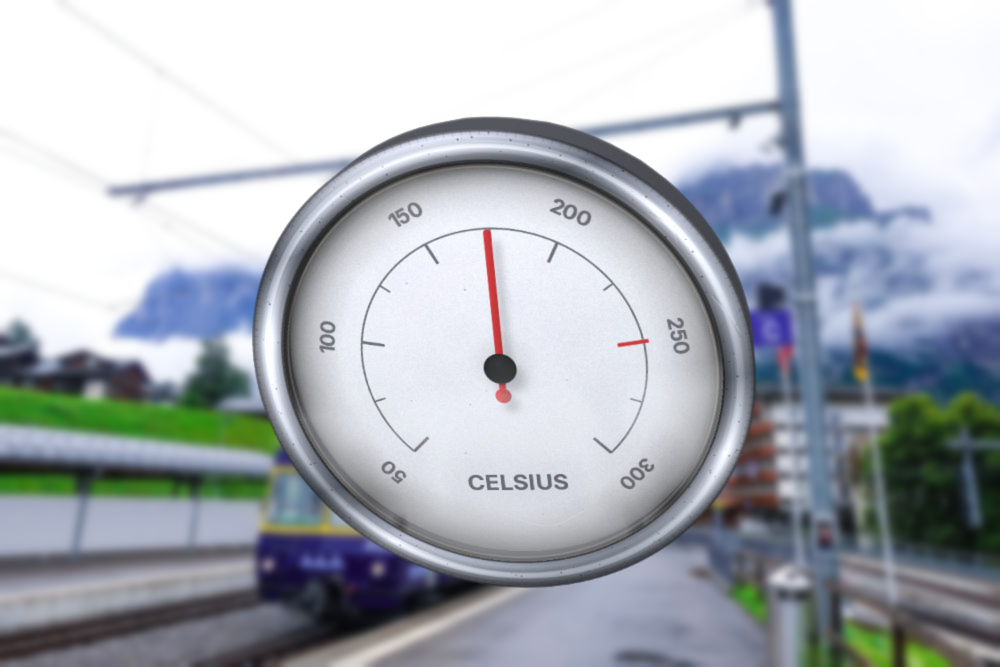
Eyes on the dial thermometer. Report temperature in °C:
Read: 175 °C
